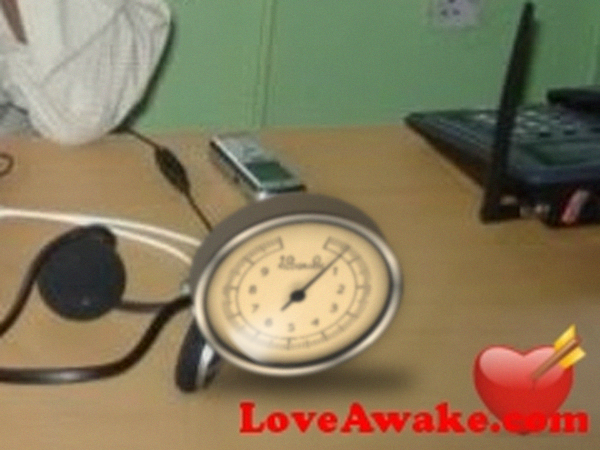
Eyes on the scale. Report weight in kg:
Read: 0.5 kg
